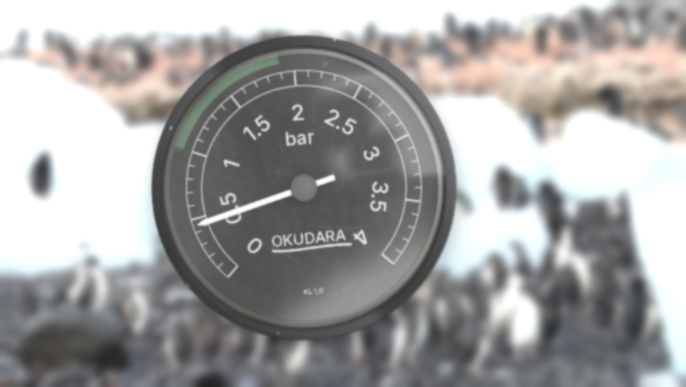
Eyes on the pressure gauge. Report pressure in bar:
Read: 0.45 bar
